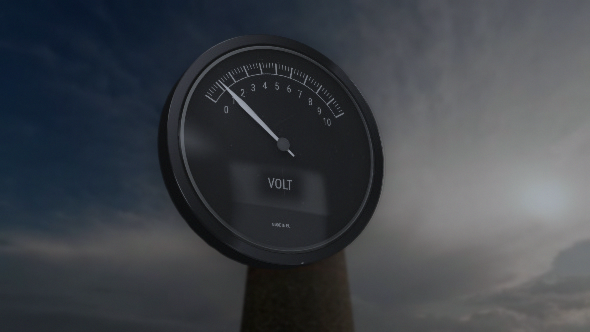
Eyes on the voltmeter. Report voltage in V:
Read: 1 V
